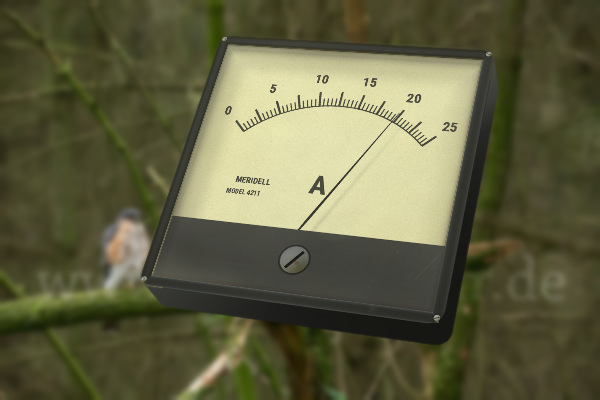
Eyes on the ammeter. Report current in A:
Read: 20 A
